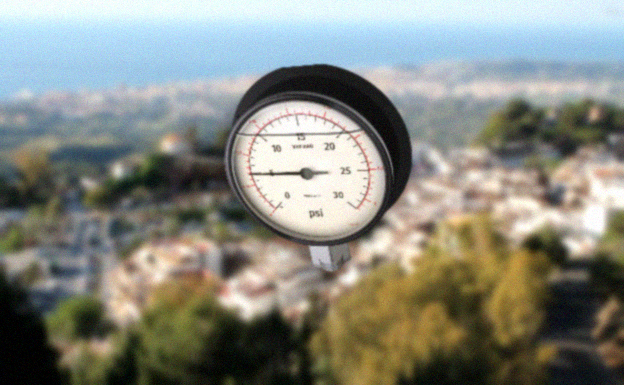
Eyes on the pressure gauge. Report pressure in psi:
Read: 5 psi
